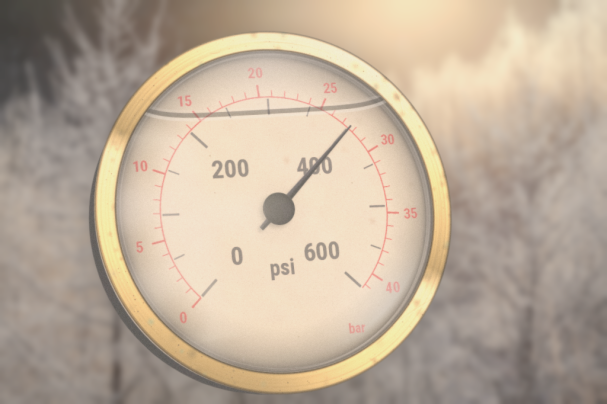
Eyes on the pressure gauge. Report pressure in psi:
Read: 400 psi
